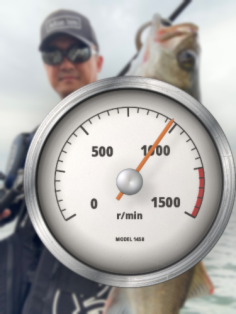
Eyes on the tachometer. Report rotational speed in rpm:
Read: 975 rpm
